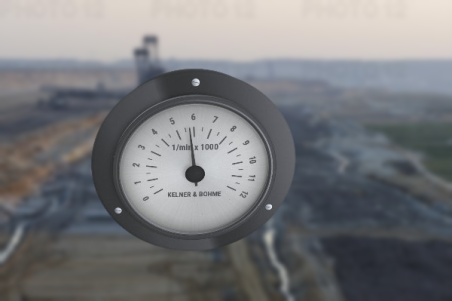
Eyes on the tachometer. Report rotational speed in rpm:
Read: 5750 rpm
